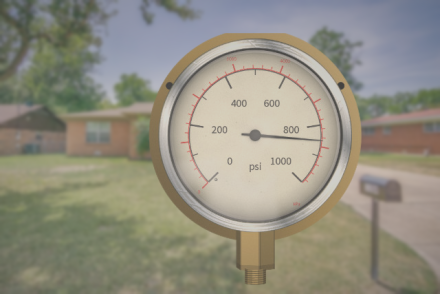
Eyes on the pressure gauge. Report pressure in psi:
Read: 850 psi
